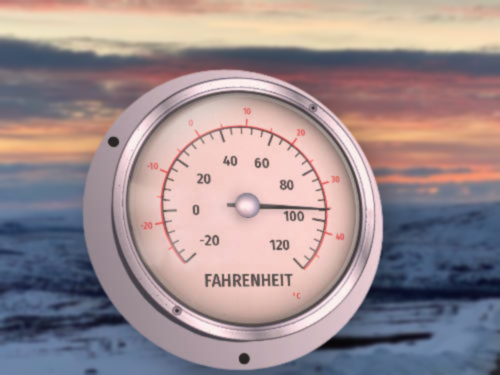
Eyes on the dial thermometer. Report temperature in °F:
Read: 96 °F
